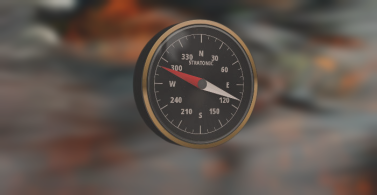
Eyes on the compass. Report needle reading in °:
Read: 290 °
